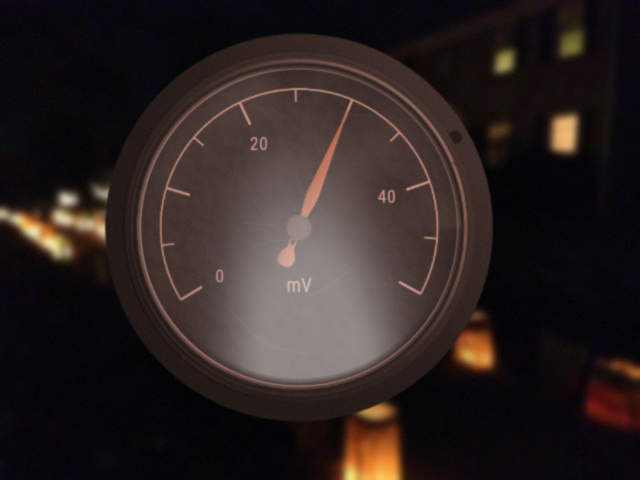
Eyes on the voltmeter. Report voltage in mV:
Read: 30 mV
